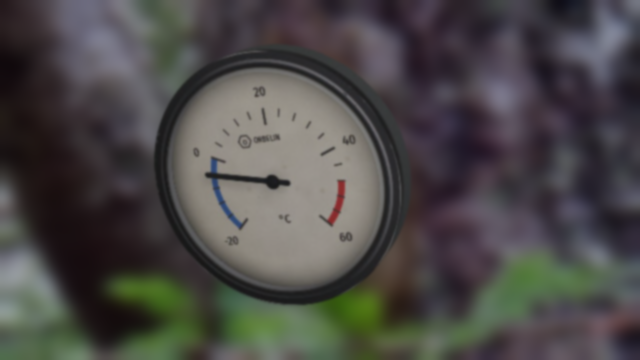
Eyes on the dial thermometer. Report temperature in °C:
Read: -4 °C
